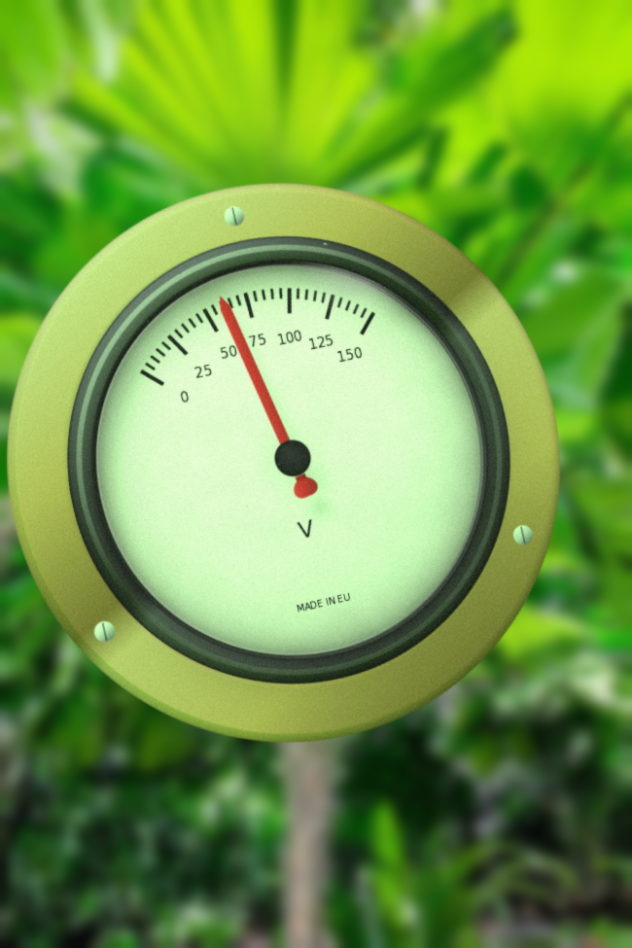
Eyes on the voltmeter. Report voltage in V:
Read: 60 V
